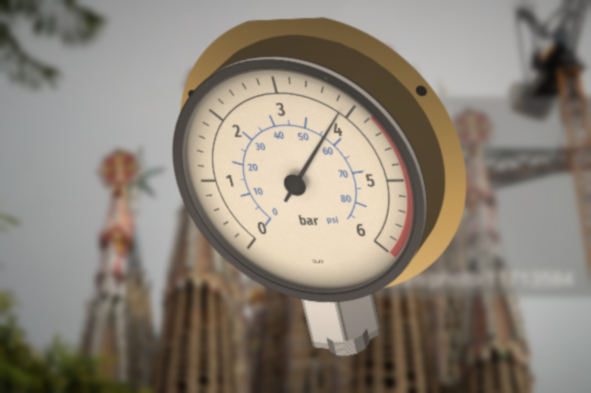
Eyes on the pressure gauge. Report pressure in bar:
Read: 3.9 bar
